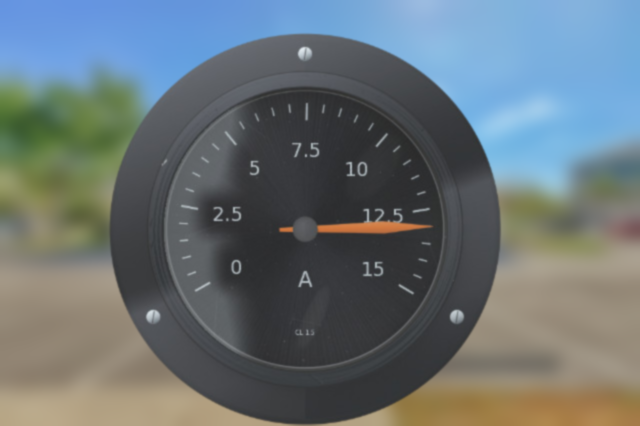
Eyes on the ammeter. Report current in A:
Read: 13 A
